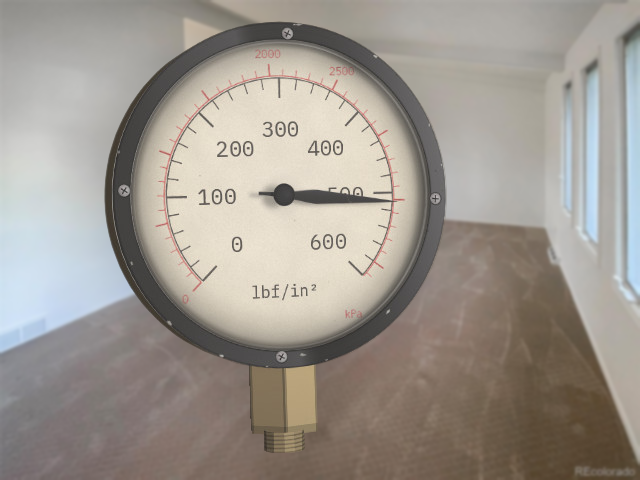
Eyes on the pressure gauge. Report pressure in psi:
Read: 510 psi
